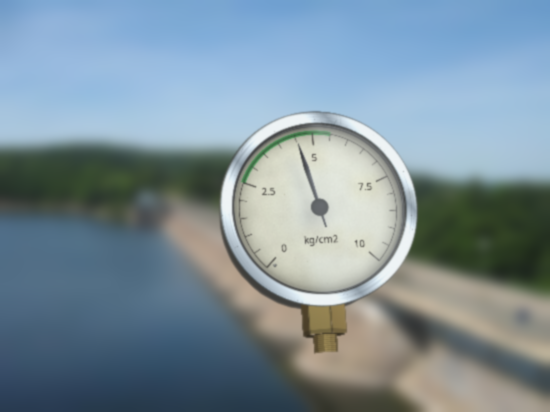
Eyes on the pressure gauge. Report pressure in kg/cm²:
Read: 4.5 kg/cm²
